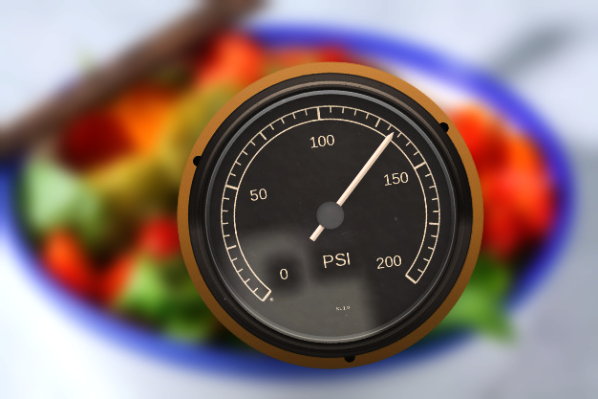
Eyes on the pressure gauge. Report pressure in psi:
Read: 132.5 psi
